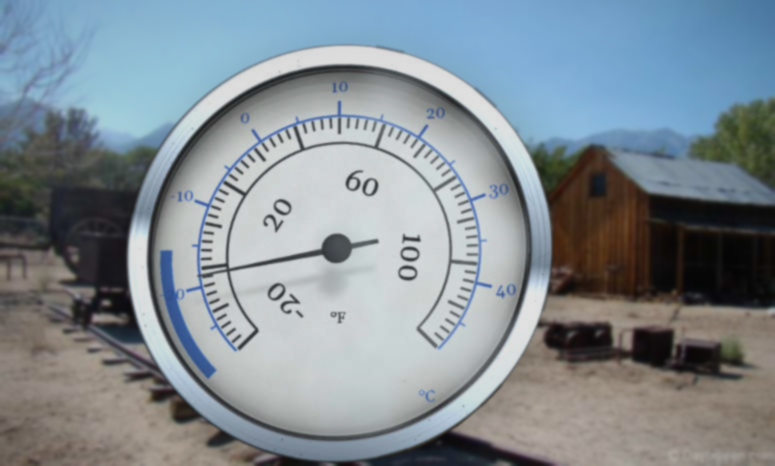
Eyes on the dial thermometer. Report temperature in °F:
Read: -2 °F
